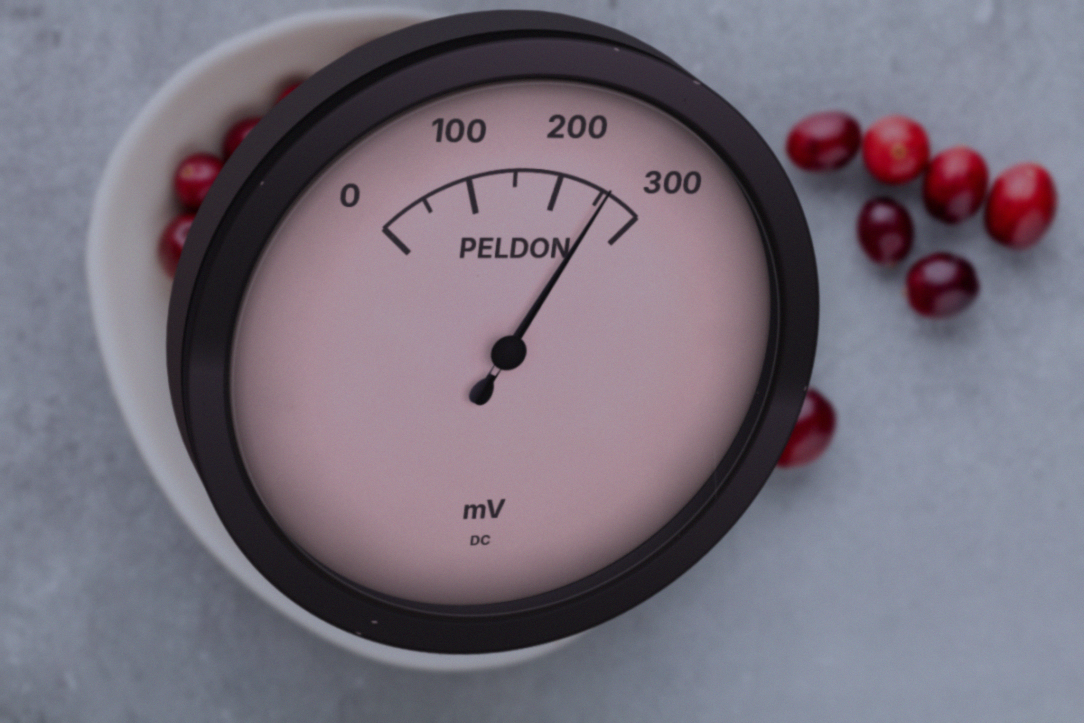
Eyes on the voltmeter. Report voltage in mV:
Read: 250 mV
